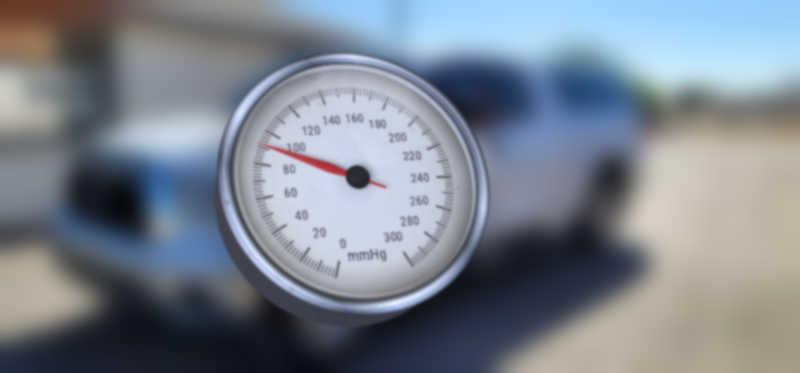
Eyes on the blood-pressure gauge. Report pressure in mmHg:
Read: 90 mmHg
